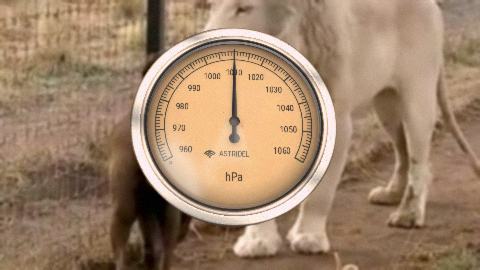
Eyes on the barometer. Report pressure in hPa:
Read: 1010 hPa
